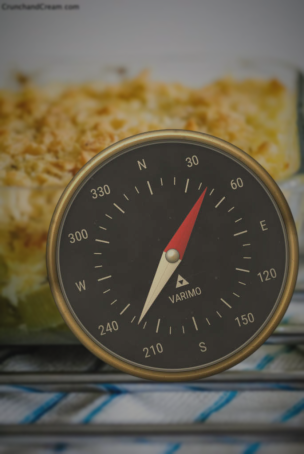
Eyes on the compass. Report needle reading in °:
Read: 45 °
